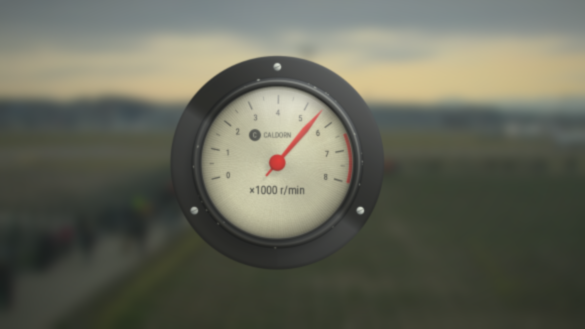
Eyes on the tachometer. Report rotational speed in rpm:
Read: 5500 rpm
